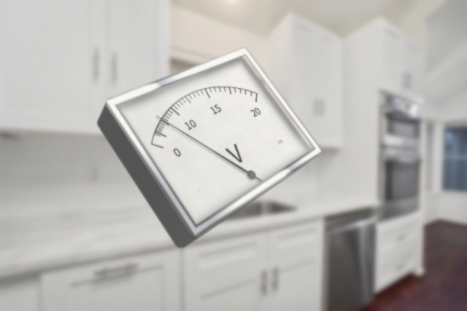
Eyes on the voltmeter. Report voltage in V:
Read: 7.5 V
